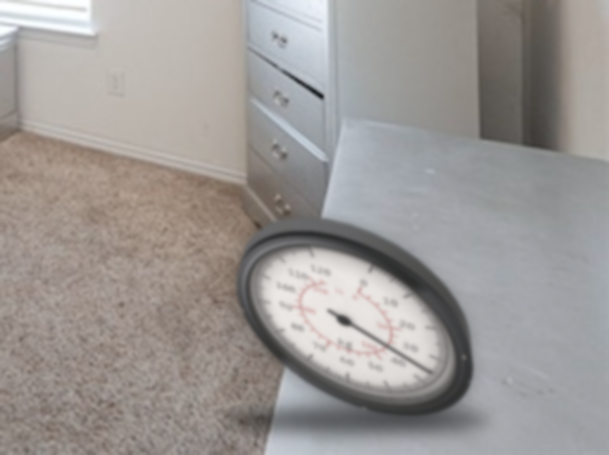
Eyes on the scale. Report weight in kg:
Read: 35 kg
